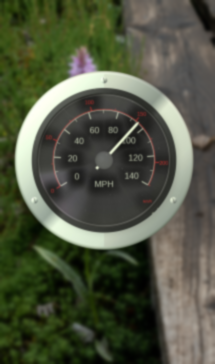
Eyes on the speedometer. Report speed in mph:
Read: 95 mph
